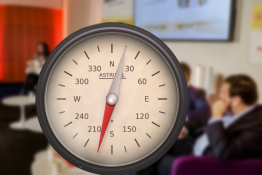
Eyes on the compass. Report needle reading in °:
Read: 195 °
